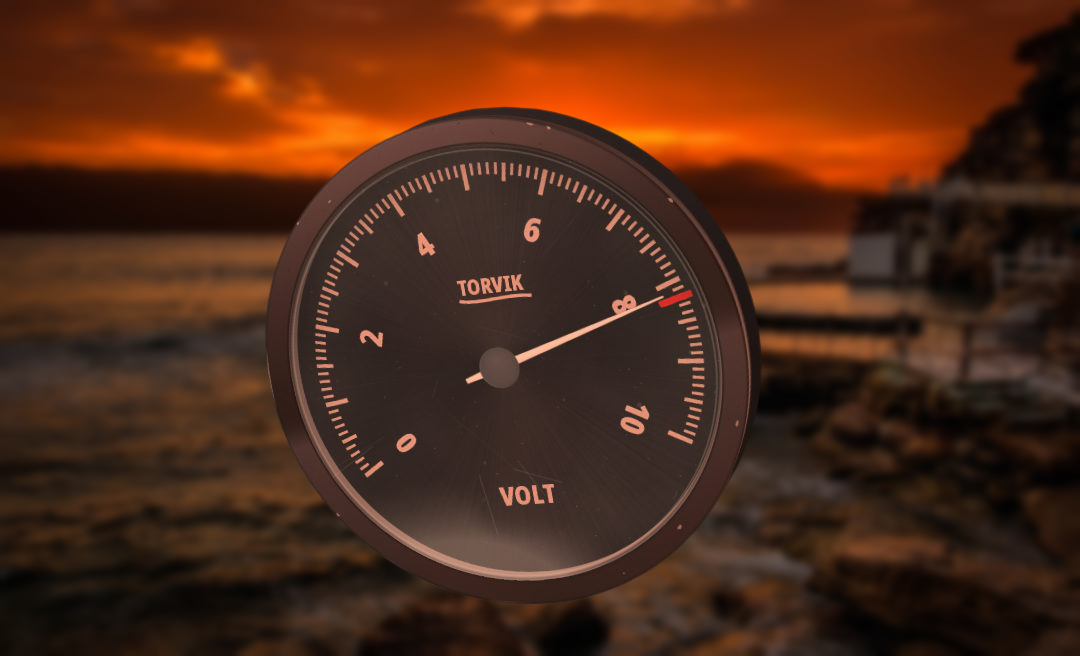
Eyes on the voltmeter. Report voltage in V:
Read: 8.1 V
